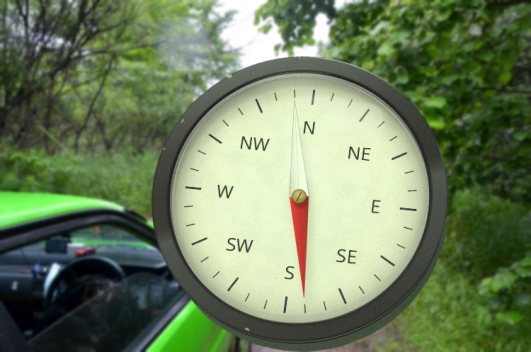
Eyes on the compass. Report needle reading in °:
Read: 170 °
